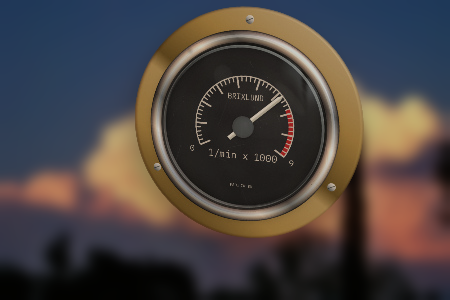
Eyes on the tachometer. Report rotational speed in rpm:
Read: 6200 rpm
